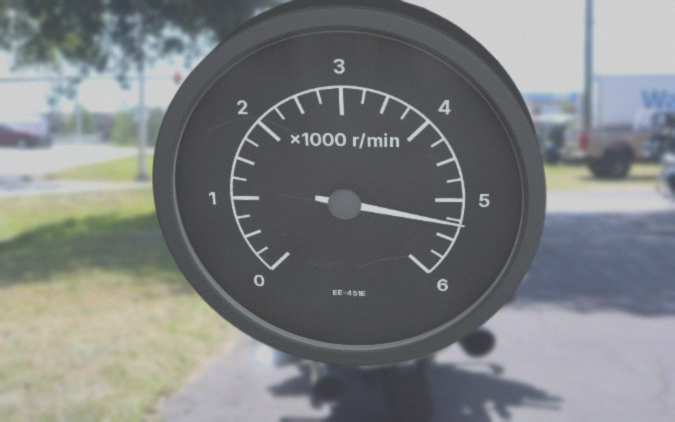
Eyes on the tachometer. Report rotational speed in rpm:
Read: 5250 rpm
